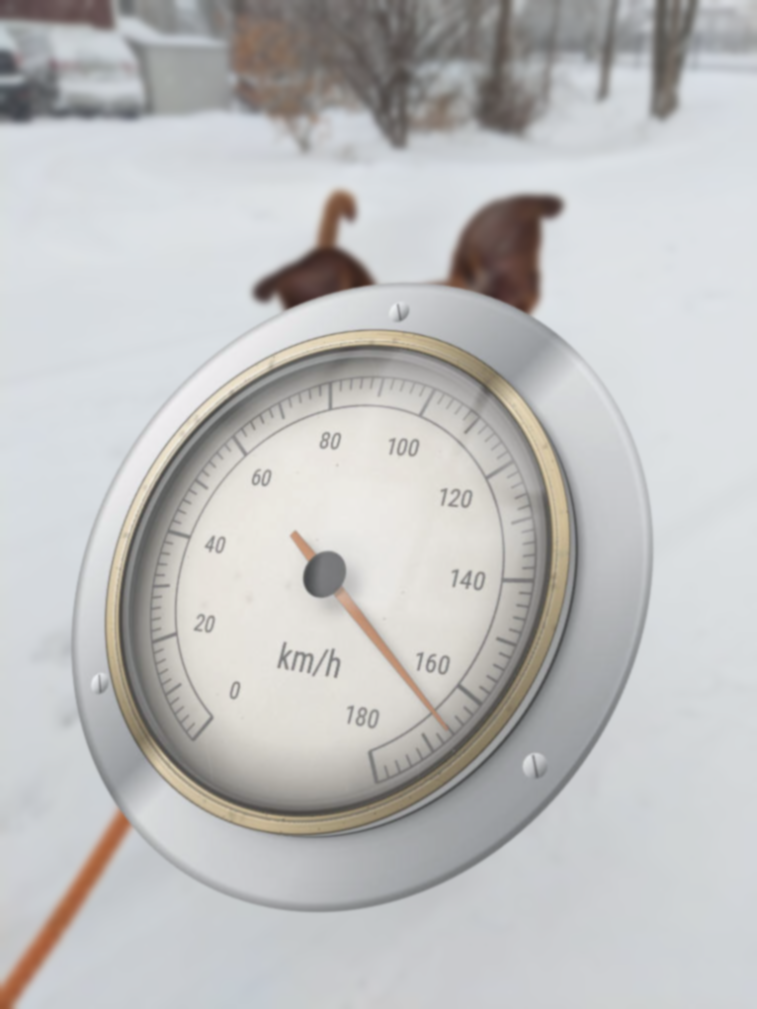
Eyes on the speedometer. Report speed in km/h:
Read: 166 km/h
